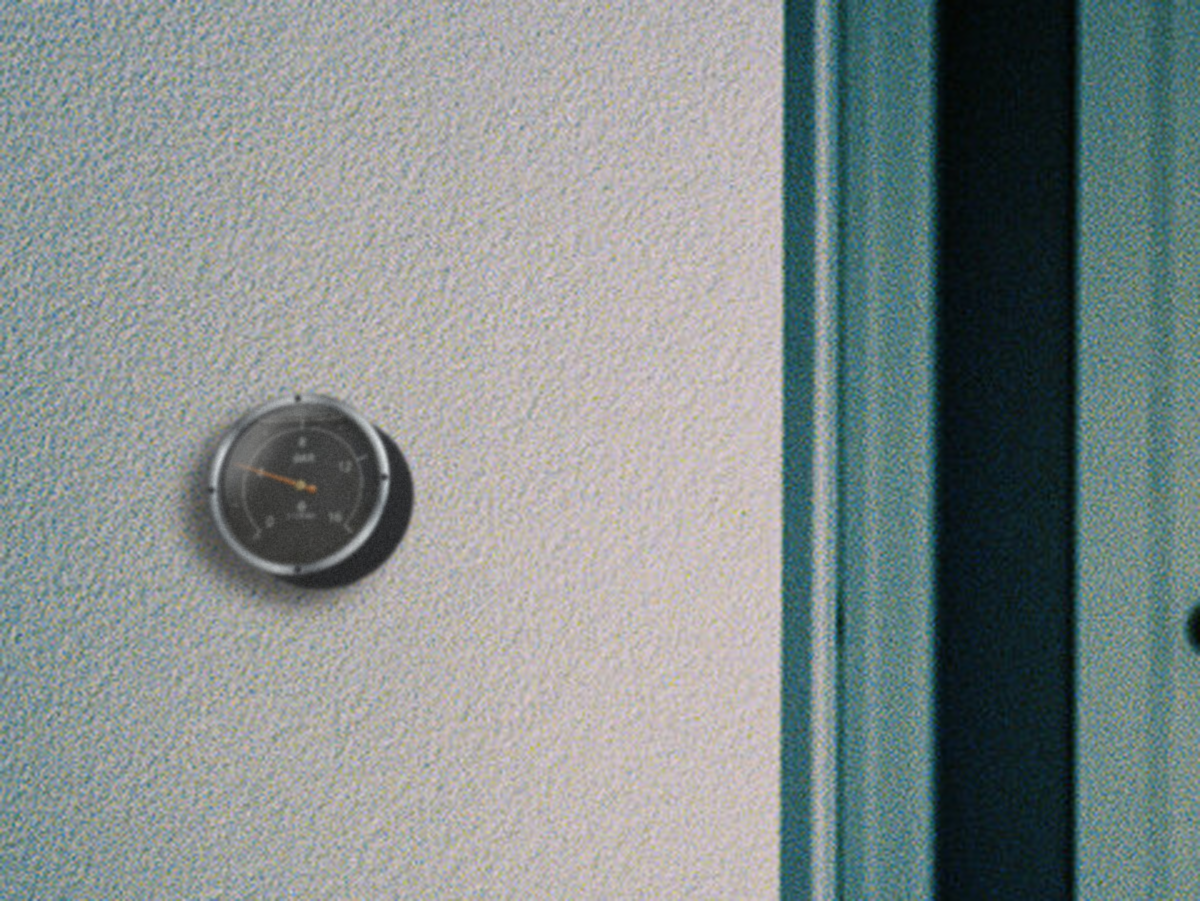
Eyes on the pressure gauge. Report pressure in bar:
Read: 4 bar
